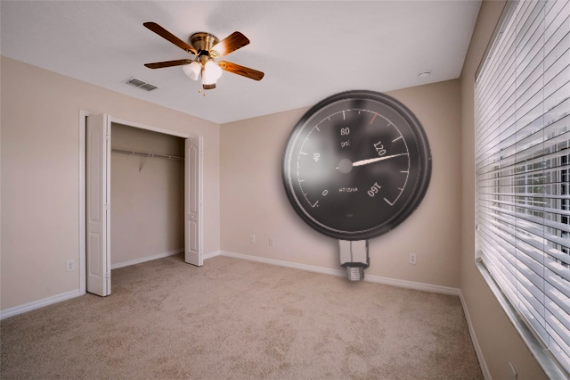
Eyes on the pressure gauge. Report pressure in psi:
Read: 130 psi
